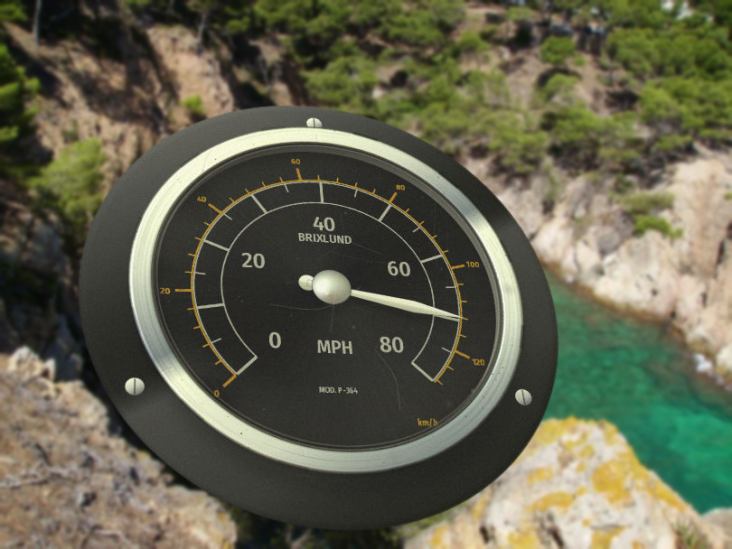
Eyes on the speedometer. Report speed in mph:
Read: 70 mph
